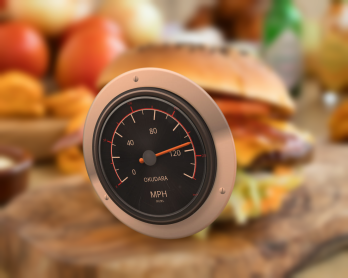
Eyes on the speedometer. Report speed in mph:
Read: 115 mph
